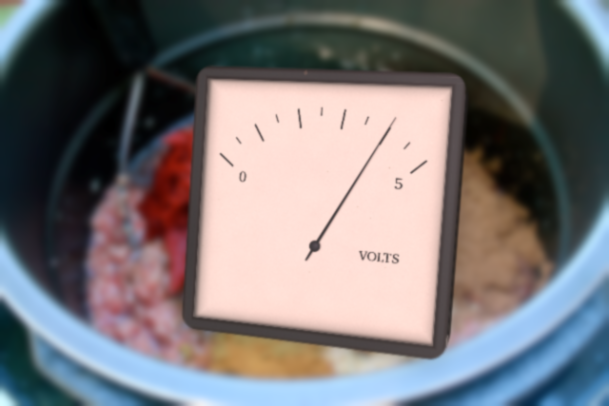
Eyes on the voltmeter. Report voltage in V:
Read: 4 V
